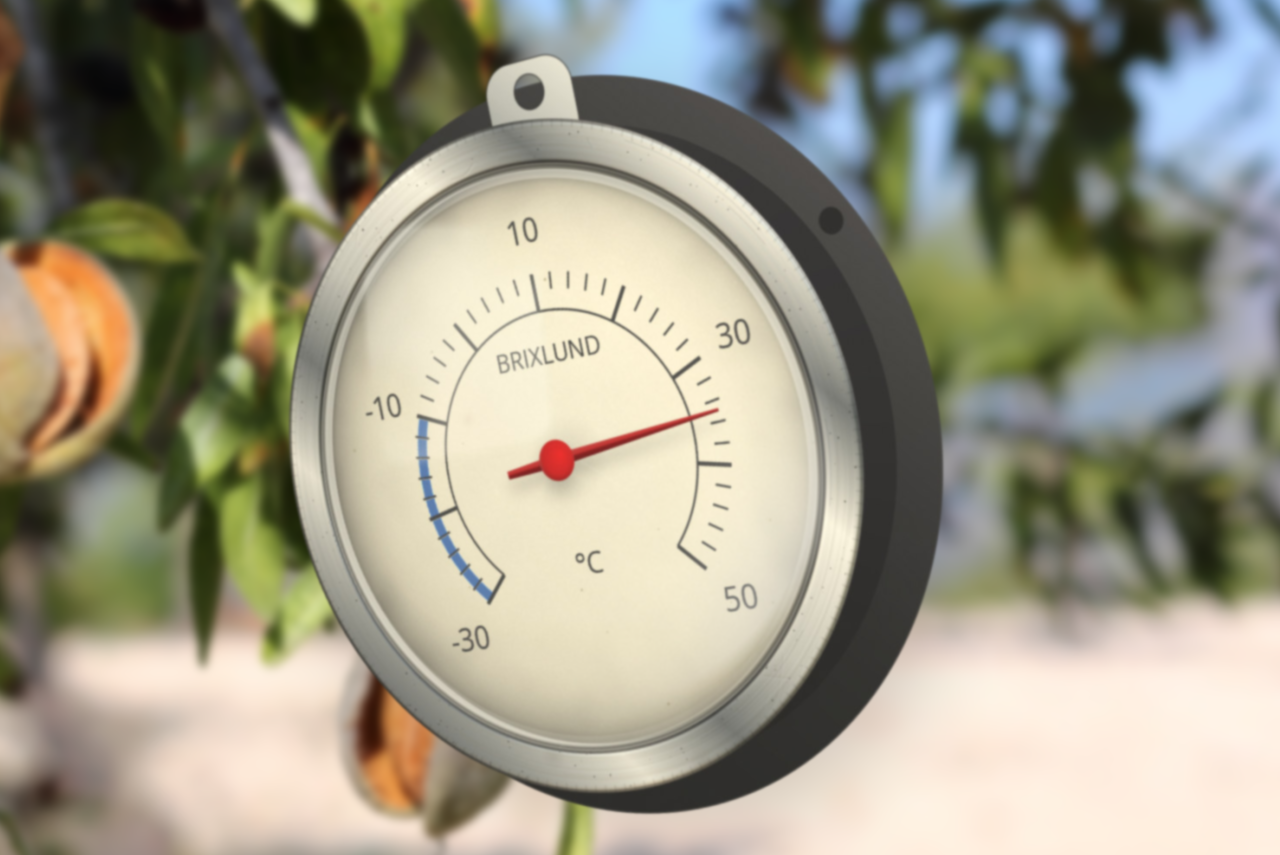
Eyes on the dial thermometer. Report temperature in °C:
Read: 35 °C
